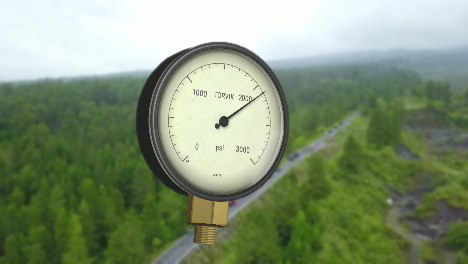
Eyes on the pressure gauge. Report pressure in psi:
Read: 2100 psi
